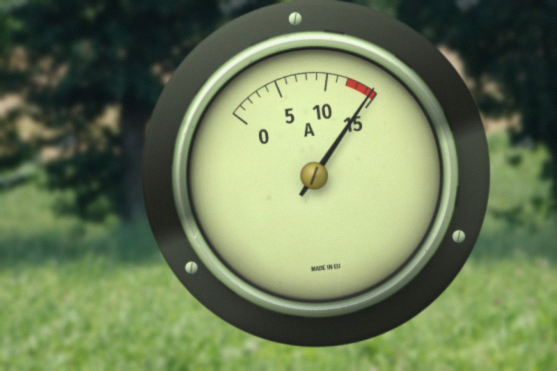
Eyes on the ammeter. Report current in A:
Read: 14.5 A
